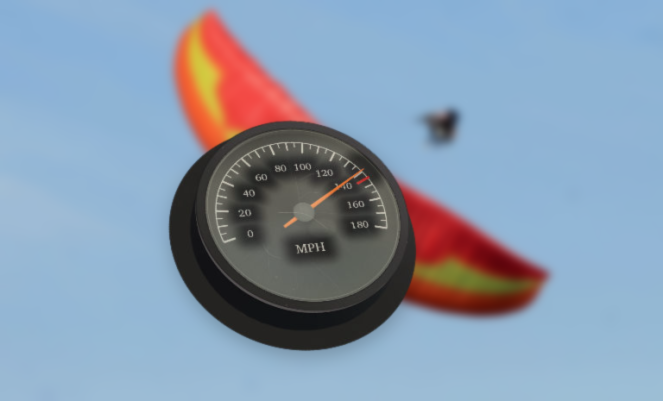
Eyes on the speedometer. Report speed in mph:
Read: 140 mph
